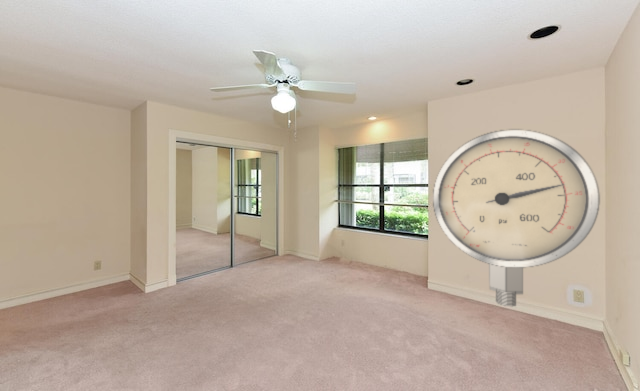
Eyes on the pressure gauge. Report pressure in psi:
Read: 475 psi
